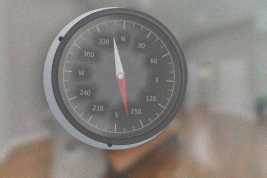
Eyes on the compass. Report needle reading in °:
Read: 165 °
